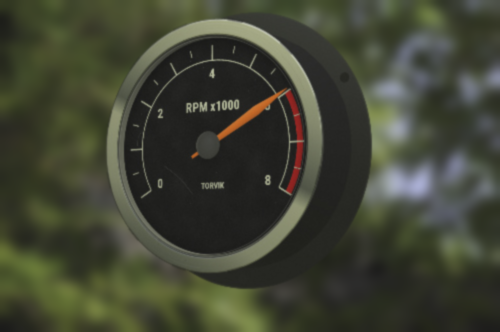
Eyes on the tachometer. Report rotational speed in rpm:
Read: 6000 rpm
